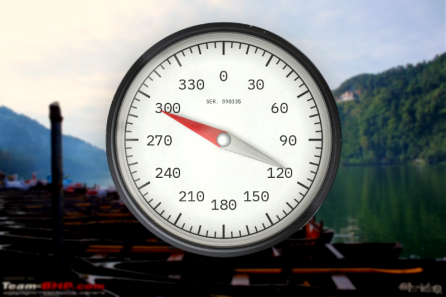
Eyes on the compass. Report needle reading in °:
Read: 295 °
